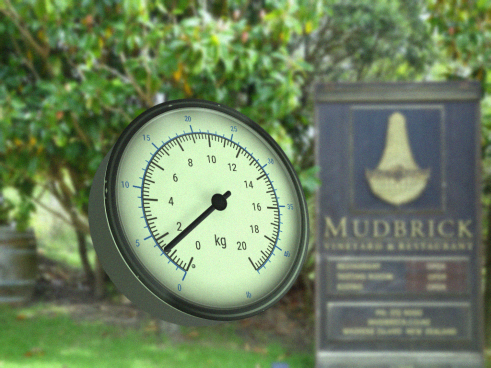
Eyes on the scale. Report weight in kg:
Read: 1.4 kg
